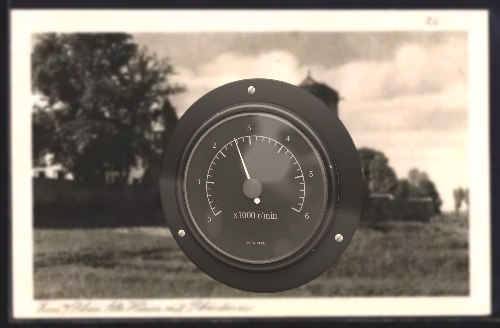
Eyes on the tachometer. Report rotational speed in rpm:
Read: 2600 rpm
